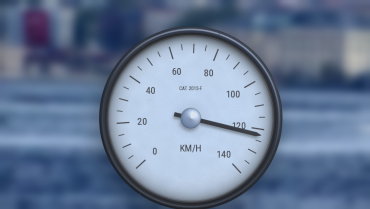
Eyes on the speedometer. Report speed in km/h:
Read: 122.5 km/h
